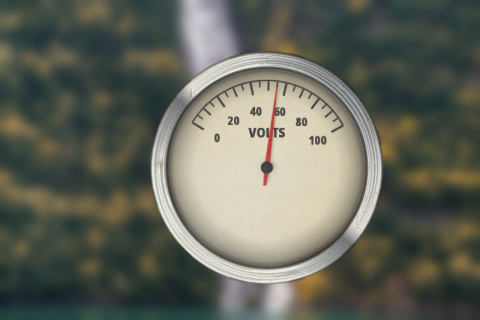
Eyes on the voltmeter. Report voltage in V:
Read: 55 V
